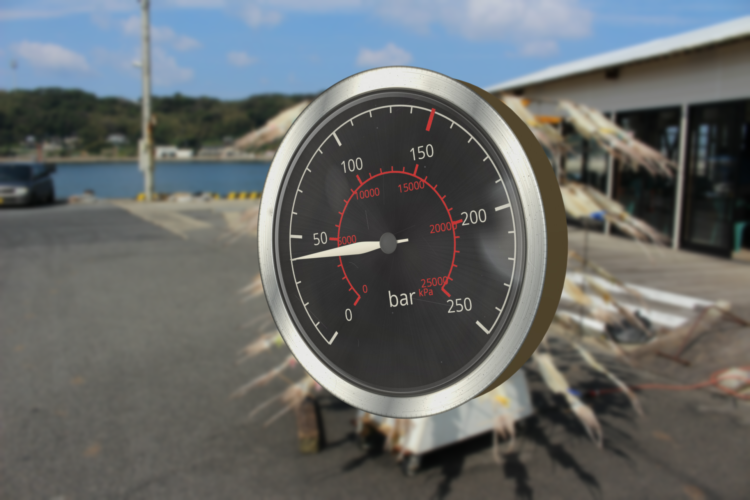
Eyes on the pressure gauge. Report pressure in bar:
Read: 40 bar
